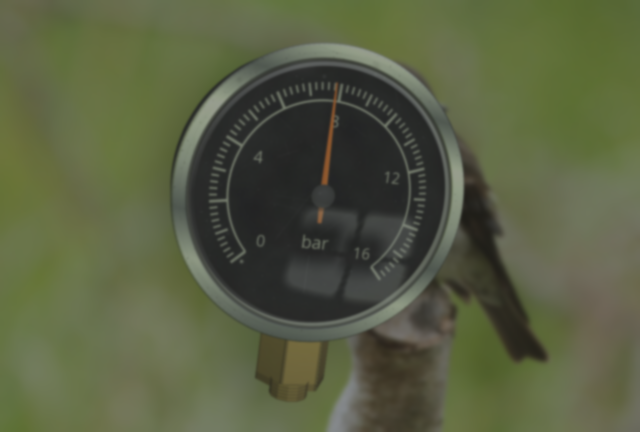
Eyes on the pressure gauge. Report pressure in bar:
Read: 7.8 bar
